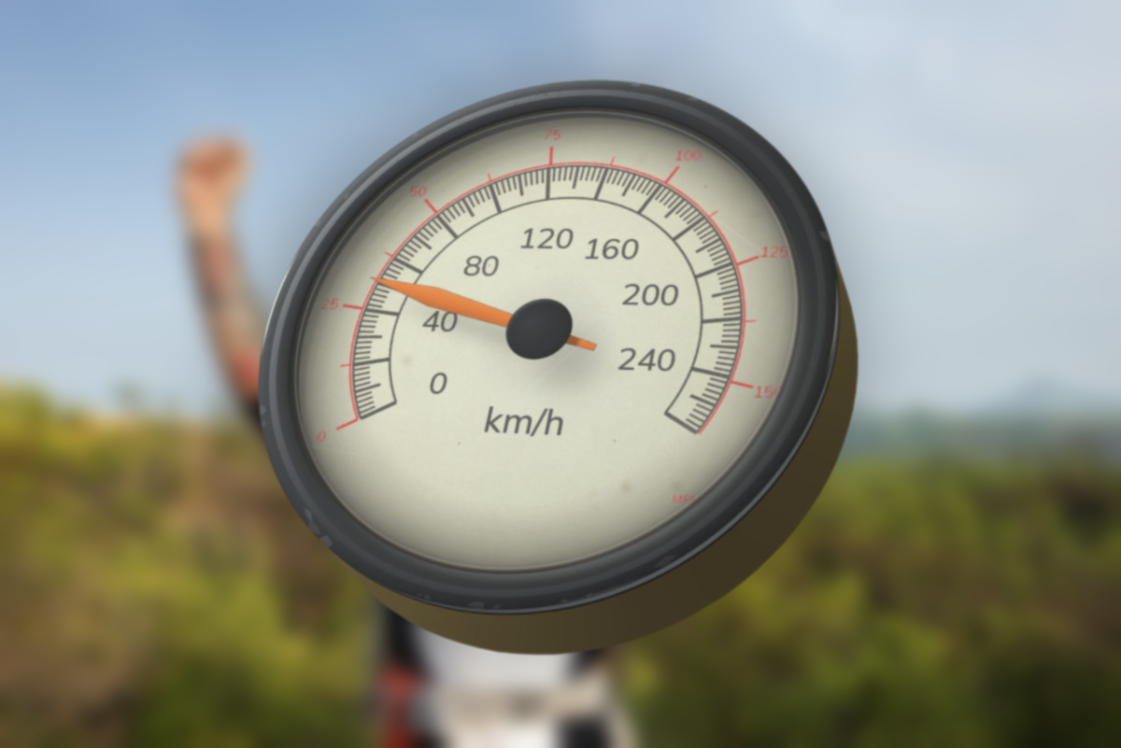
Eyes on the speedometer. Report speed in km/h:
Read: 50 km/h
